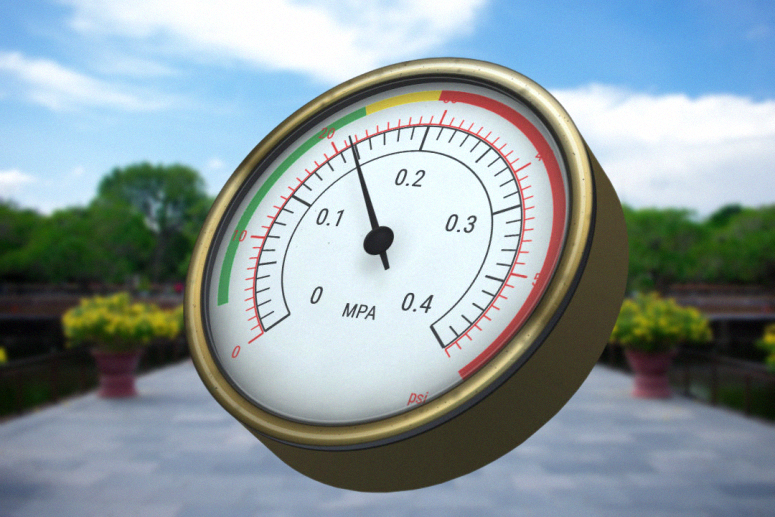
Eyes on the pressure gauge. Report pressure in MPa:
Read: 0.15 MPa
